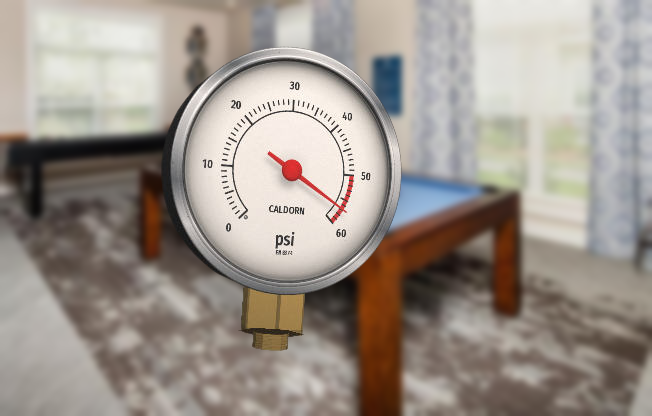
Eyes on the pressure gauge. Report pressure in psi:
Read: 57 psi
